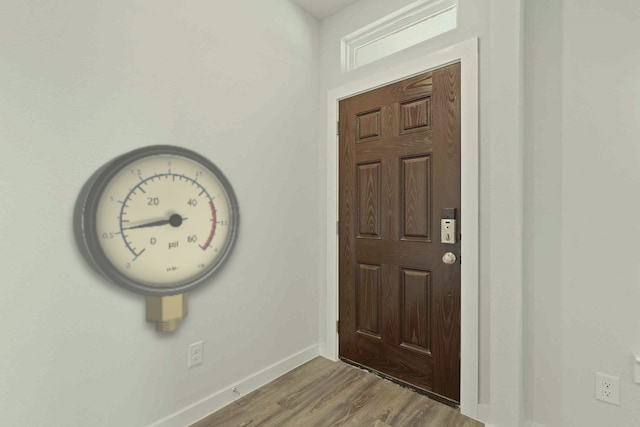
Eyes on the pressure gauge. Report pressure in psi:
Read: 8 psi
